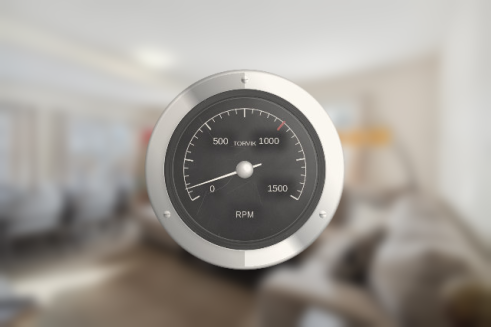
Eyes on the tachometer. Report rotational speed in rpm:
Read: 75 rpm
